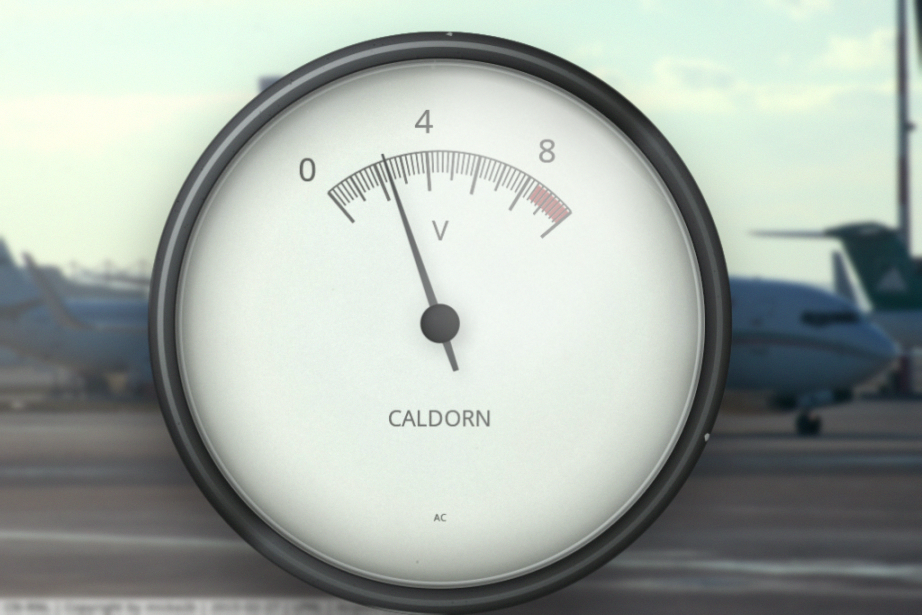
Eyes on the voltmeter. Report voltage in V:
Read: 2.4 V
